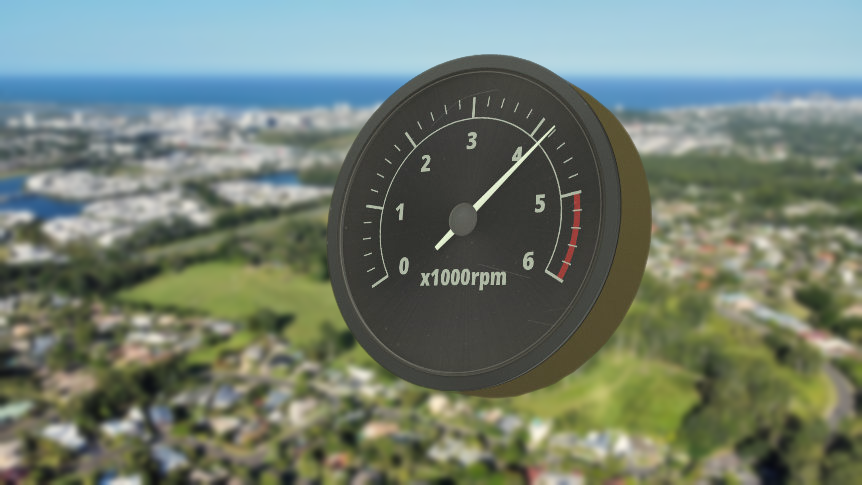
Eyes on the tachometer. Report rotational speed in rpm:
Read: 4200 rpm
